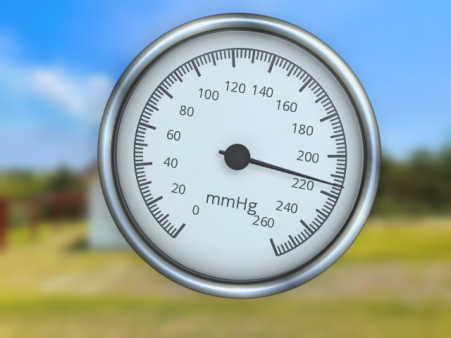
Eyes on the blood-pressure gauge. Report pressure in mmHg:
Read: 214 mmHg
